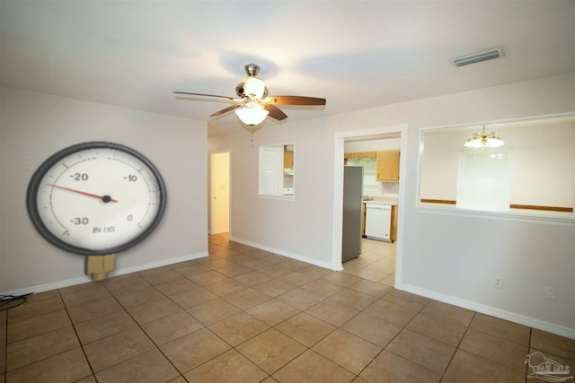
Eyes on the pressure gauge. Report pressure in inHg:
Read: -23 inHg
